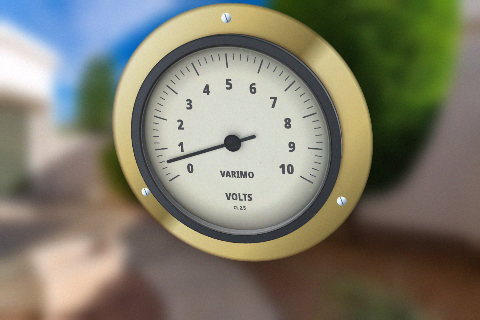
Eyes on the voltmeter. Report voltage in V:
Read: 0.6 V
